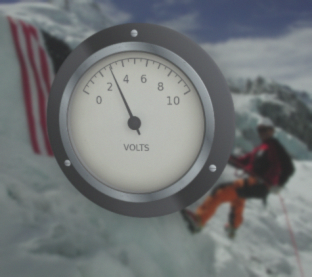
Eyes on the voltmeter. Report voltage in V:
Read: 3 V
